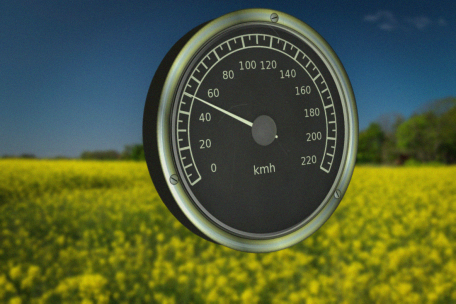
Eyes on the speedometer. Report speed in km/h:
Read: 50 km/h
